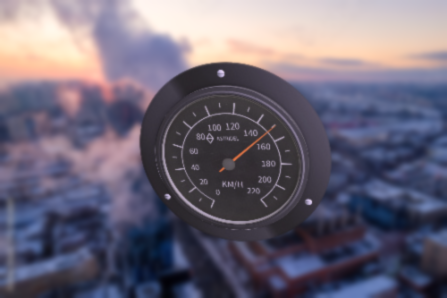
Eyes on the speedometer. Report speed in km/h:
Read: 150 km/h
